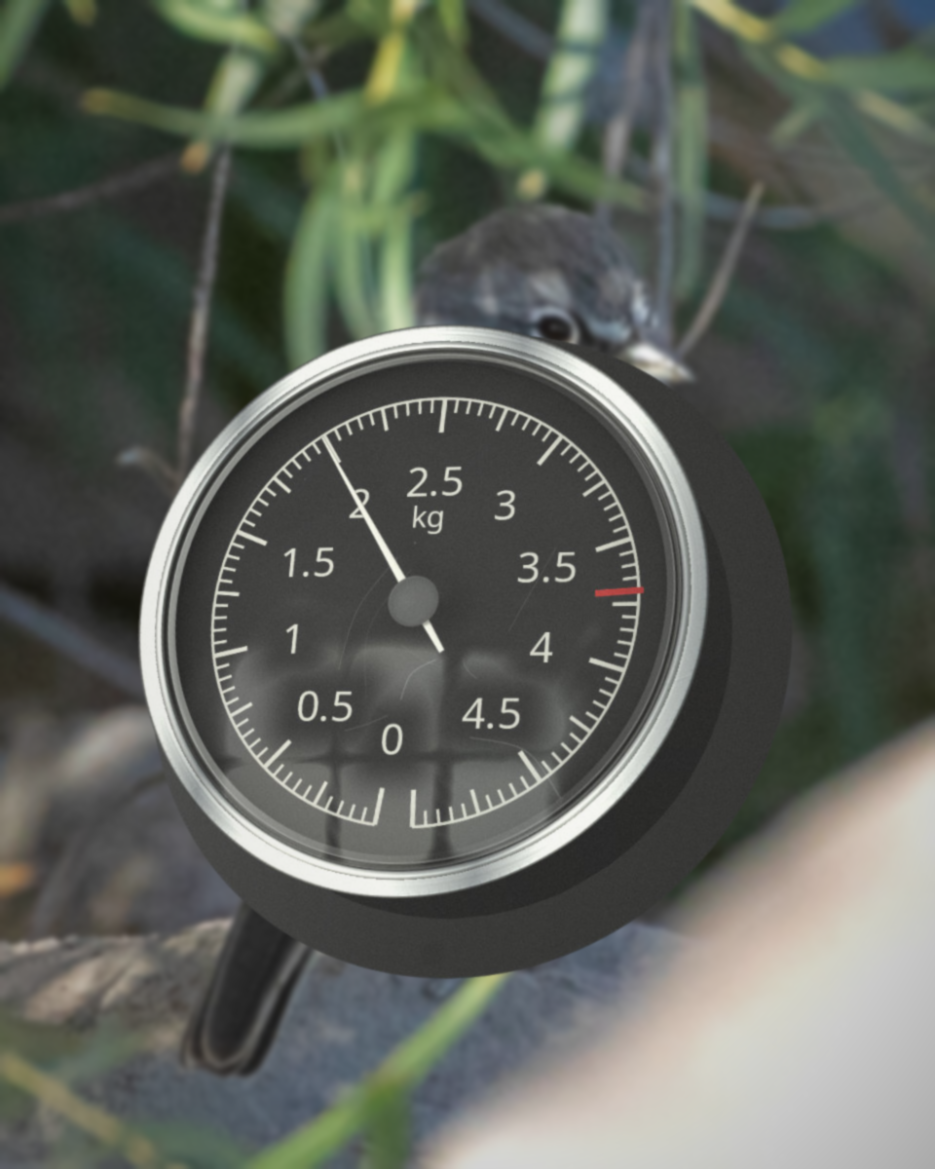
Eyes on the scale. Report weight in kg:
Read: 2 kg
